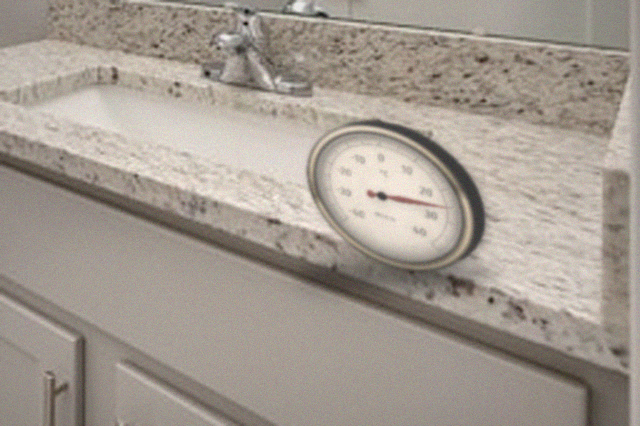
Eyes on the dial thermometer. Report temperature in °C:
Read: 25 °C
